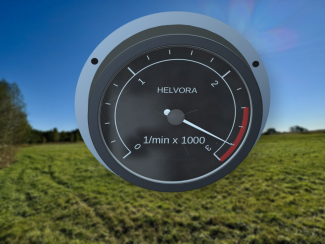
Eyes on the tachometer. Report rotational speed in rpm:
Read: 2800 rpm
